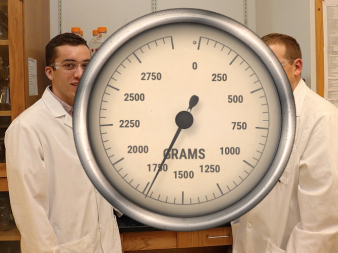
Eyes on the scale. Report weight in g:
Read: 1725 g
